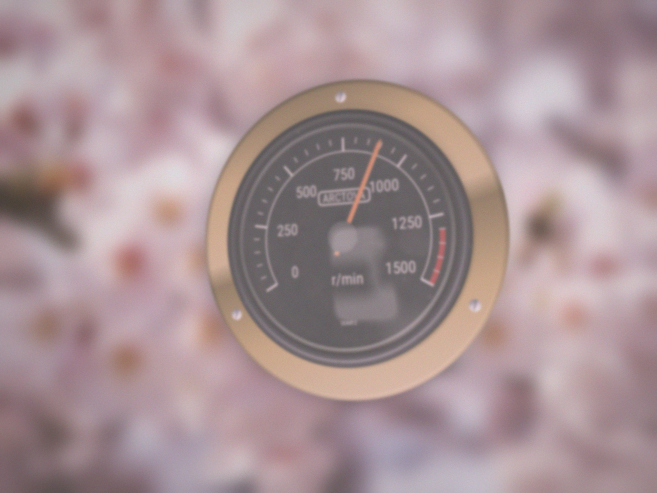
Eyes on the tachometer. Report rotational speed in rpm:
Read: 900 rpm
